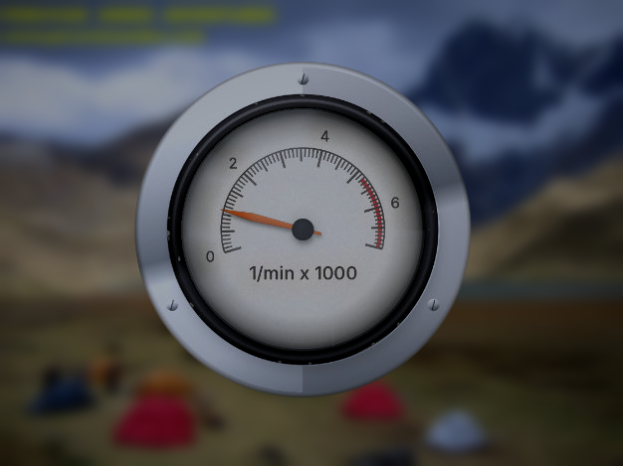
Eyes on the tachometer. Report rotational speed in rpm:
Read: 1000 rpm
